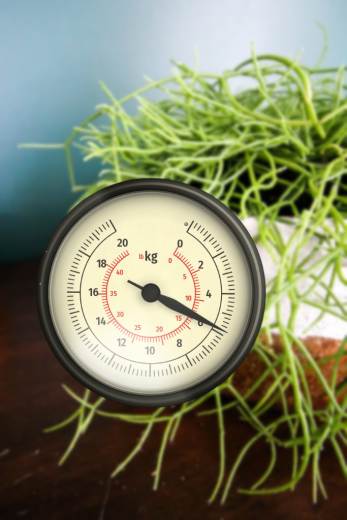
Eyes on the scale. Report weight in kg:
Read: 5.8 kg
